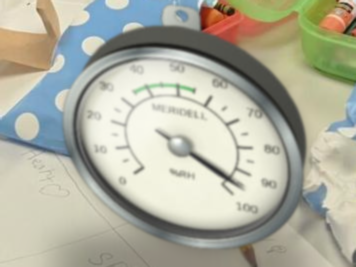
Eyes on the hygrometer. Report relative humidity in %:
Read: 95 %
